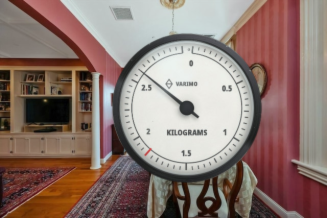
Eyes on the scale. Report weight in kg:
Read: 2.6 kg
